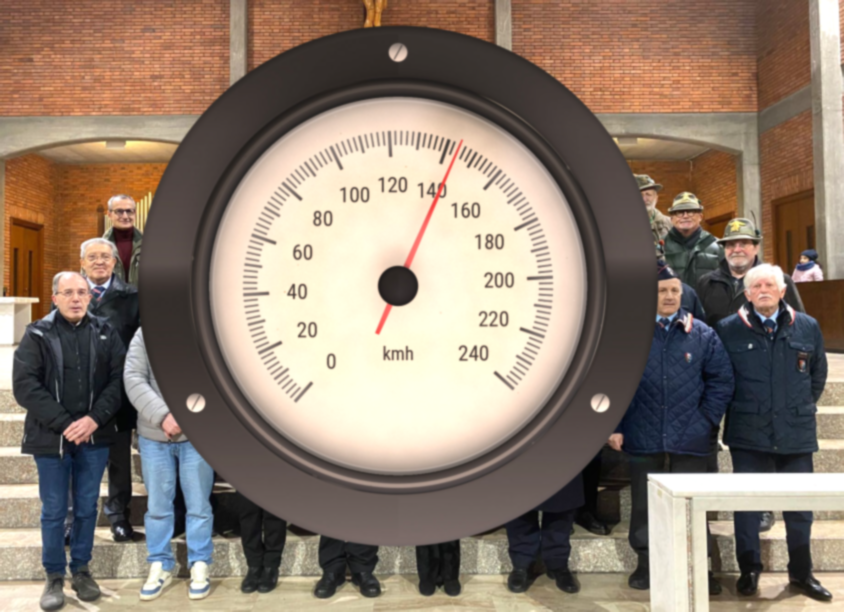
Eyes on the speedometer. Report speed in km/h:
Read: 144 km/h
